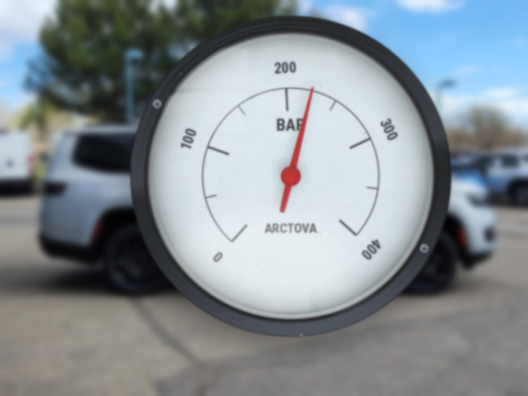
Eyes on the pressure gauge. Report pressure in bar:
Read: 225 bar
